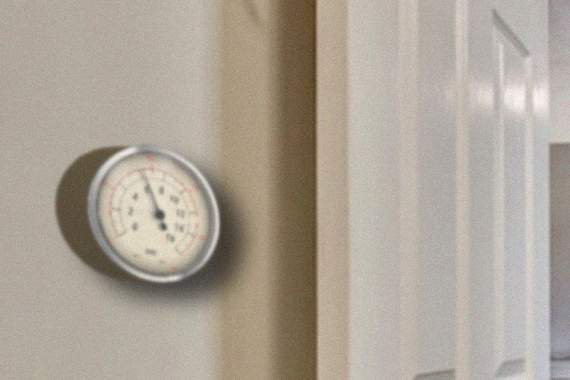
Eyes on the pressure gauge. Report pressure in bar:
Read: 6 bar
